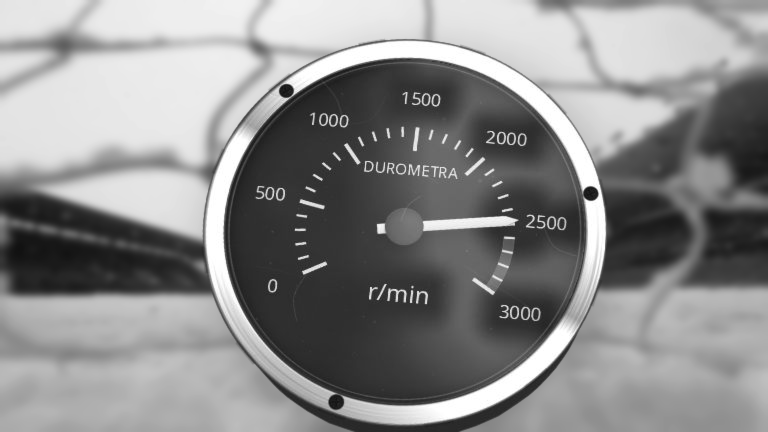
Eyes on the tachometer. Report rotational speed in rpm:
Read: 2500 rpm
